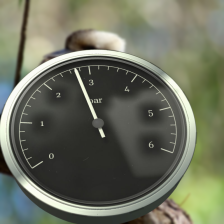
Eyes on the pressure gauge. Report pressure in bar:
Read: 2.7 bar
